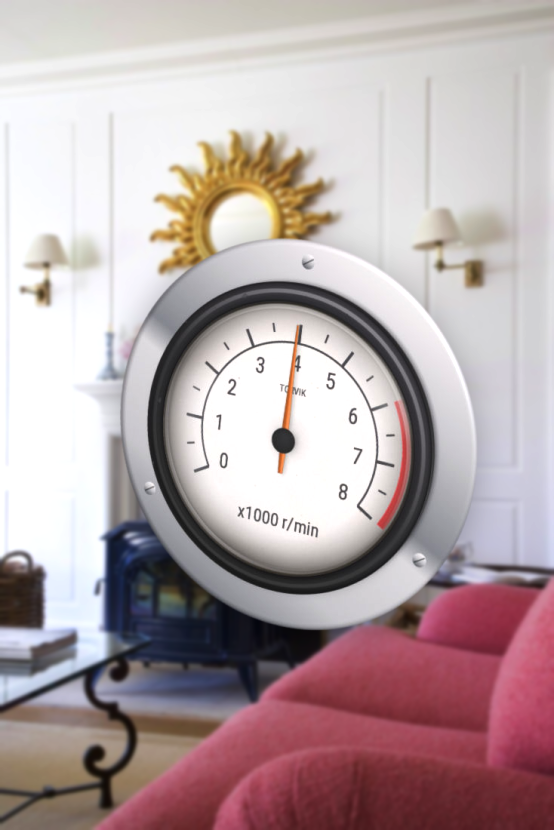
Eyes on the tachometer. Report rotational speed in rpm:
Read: 4000 rpm
